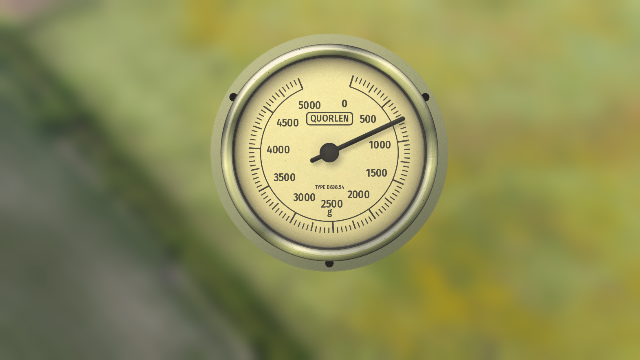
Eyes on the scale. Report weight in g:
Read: 750 g
